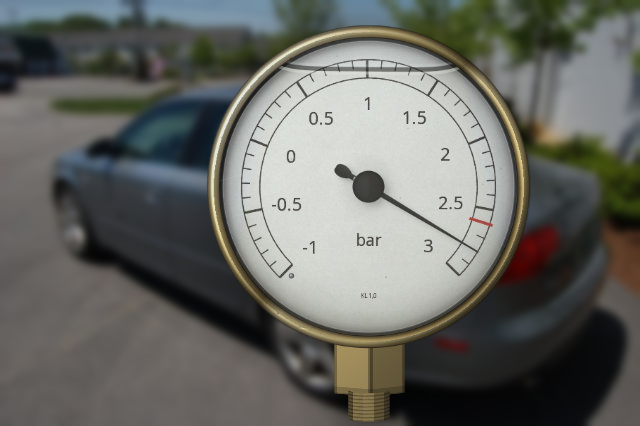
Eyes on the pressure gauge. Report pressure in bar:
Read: 2.8 bar
